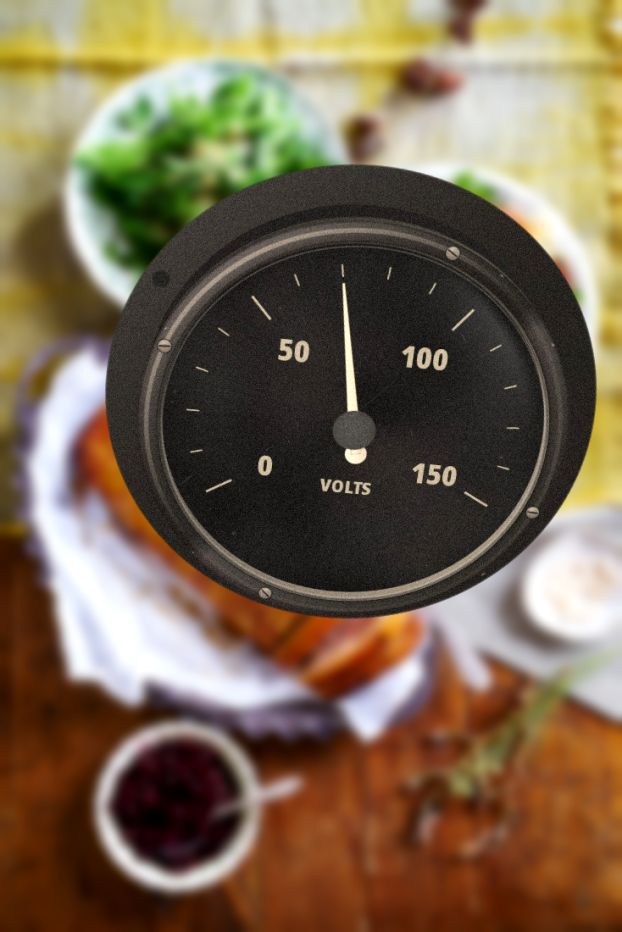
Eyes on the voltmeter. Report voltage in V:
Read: 70 V
